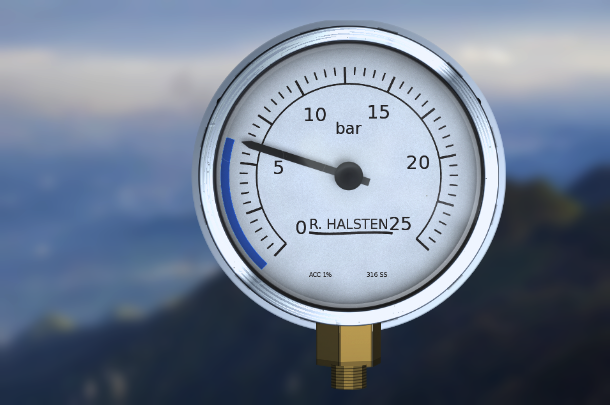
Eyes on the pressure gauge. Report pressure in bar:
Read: 6 bar
